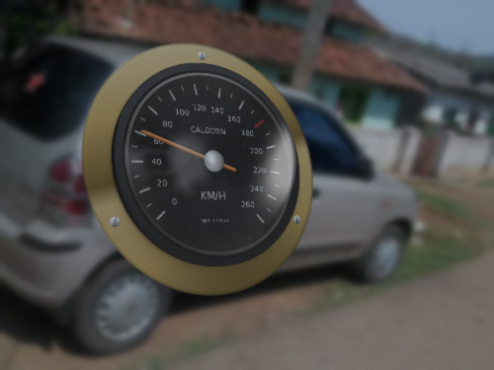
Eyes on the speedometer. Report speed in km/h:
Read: 60 km/h
